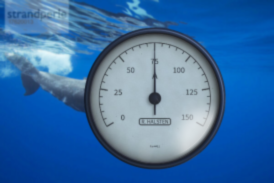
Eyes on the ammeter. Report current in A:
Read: 75 A
